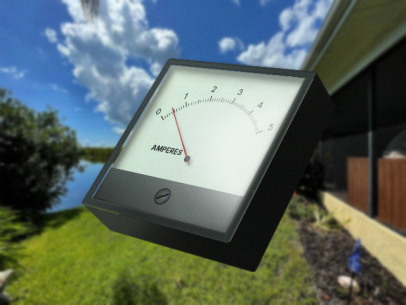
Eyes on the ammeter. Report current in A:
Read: 0.5 A
